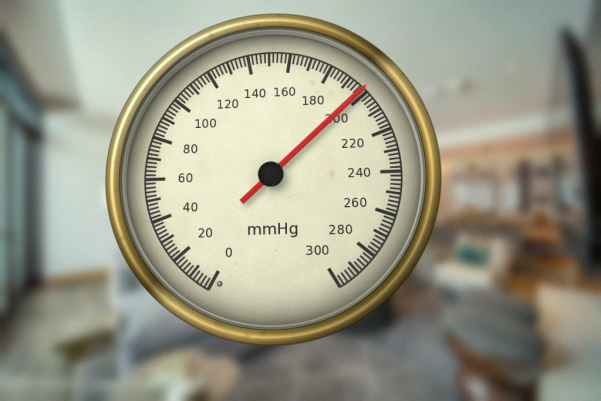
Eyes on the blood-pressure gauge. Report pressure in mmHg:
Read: 198 mmHg
